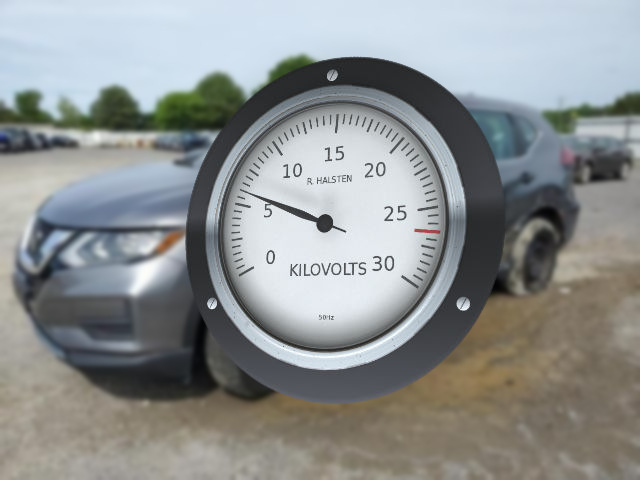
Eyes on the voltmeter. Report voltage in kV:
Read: 6 kV
